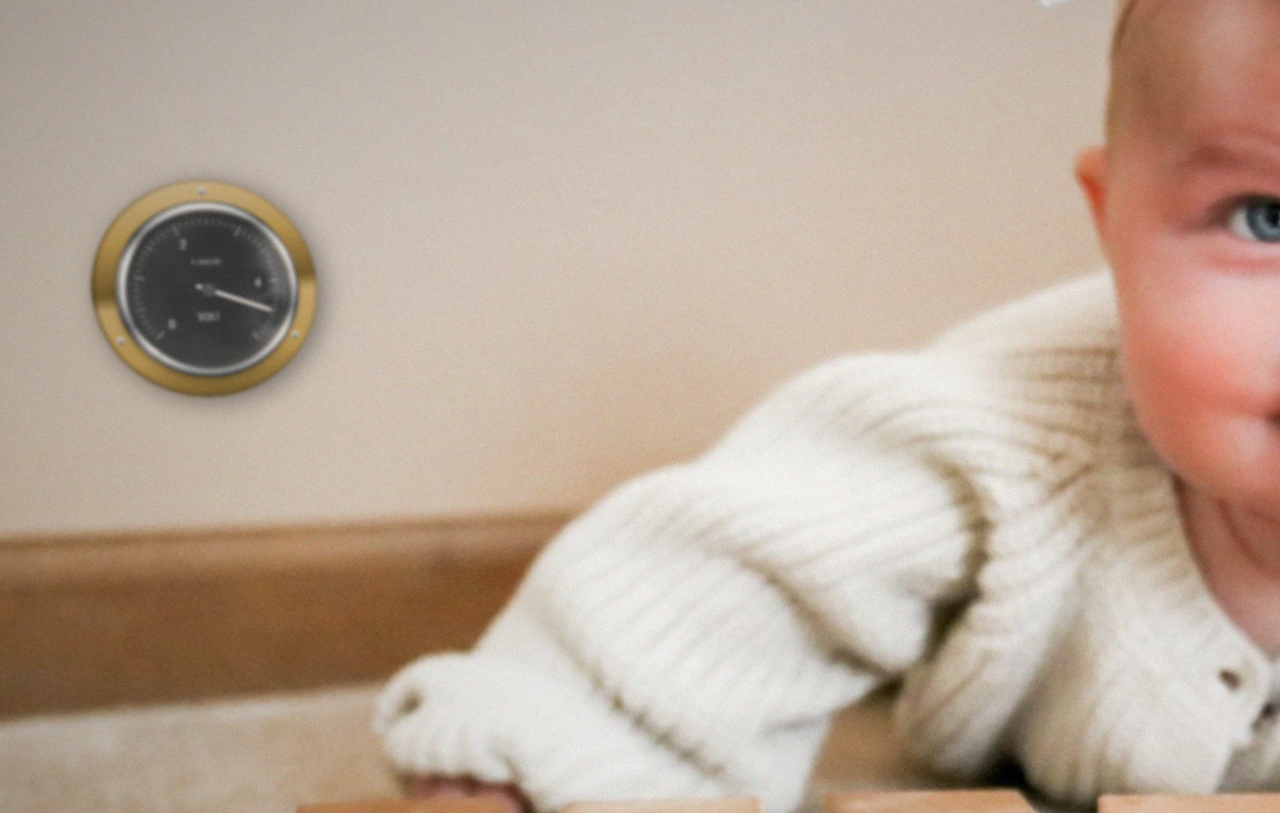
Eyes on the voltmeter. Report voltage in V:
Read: 4.5 V
